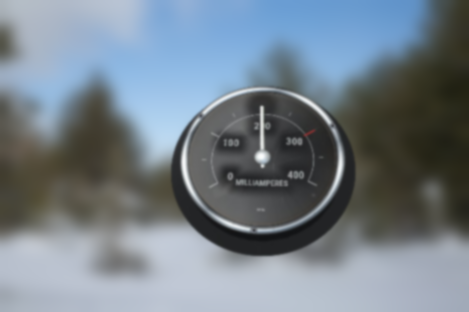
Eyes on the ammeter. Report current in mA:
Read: 200 mA
